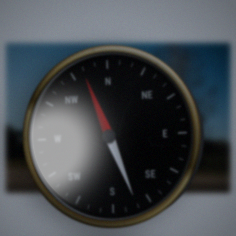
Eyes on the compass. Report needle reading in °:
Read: 340 °
